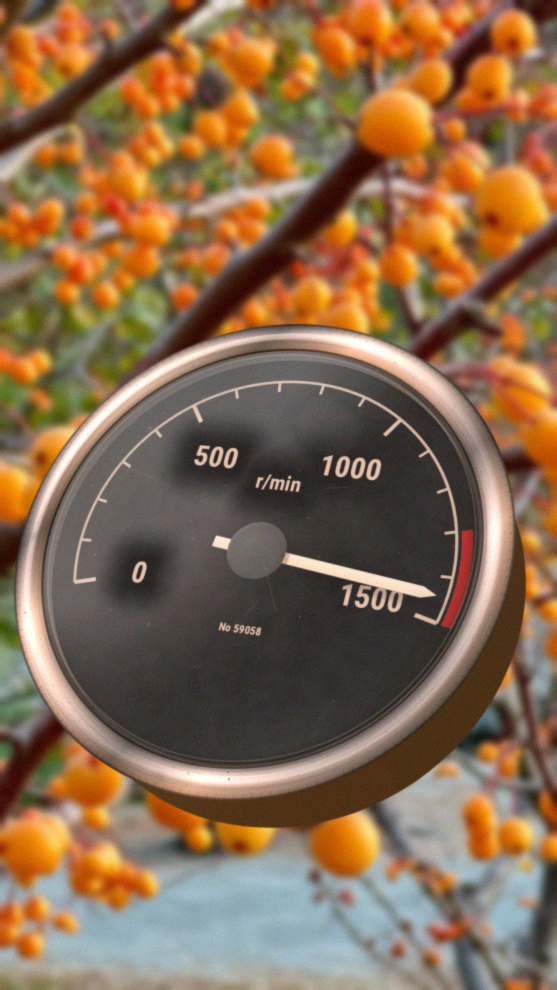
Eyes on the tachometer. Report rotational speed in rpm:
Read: 1450 rpm
